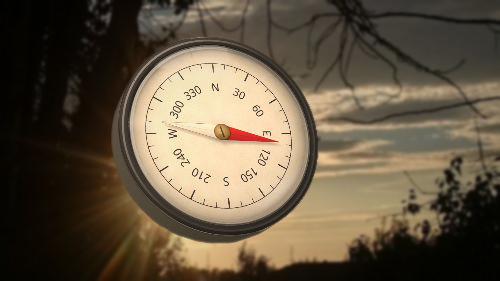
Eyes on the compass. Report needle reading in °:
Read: 100 °
